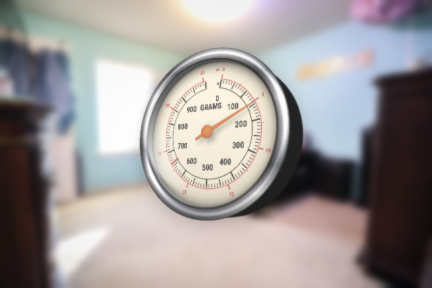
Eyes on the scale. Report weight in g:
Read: 150 g
